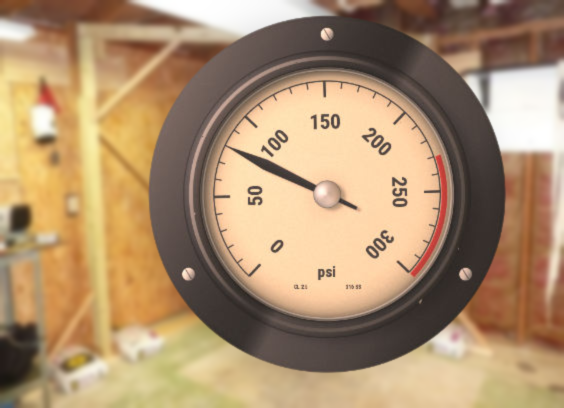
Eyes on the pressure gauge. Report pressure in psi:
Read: 80 psi
